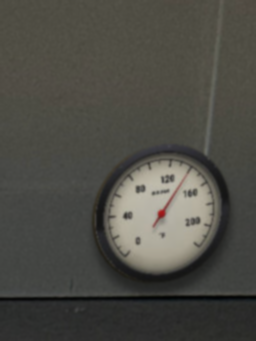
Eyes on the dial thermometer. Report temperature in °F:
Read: 140 °F
